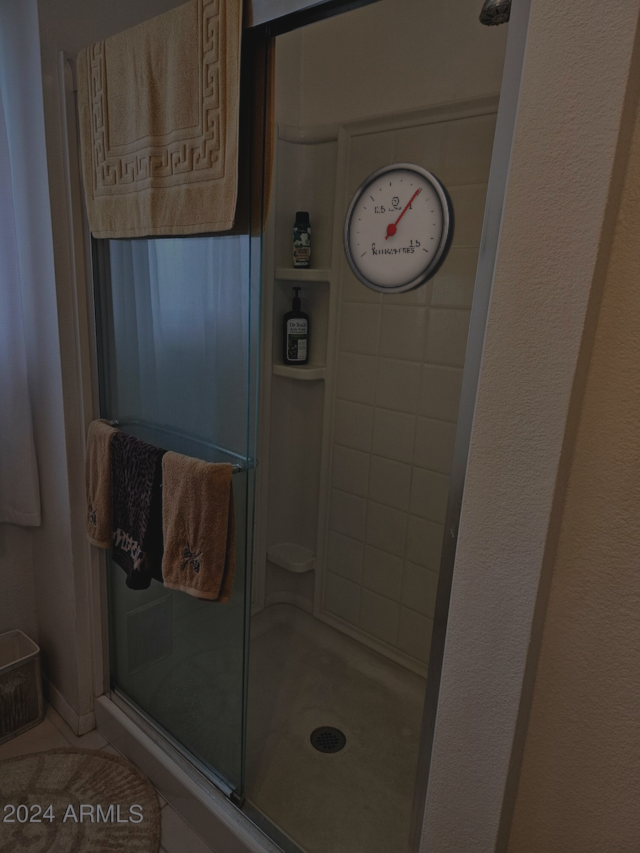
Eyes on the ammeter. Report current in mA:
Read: 1 mA
